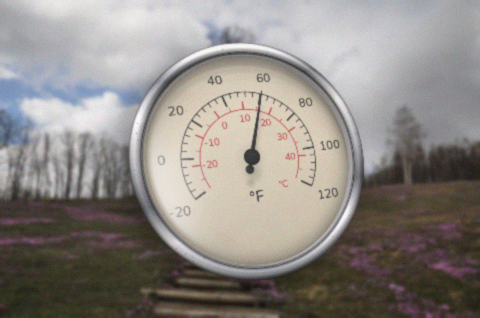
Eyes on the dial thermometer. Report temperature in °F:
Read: 60 °F
